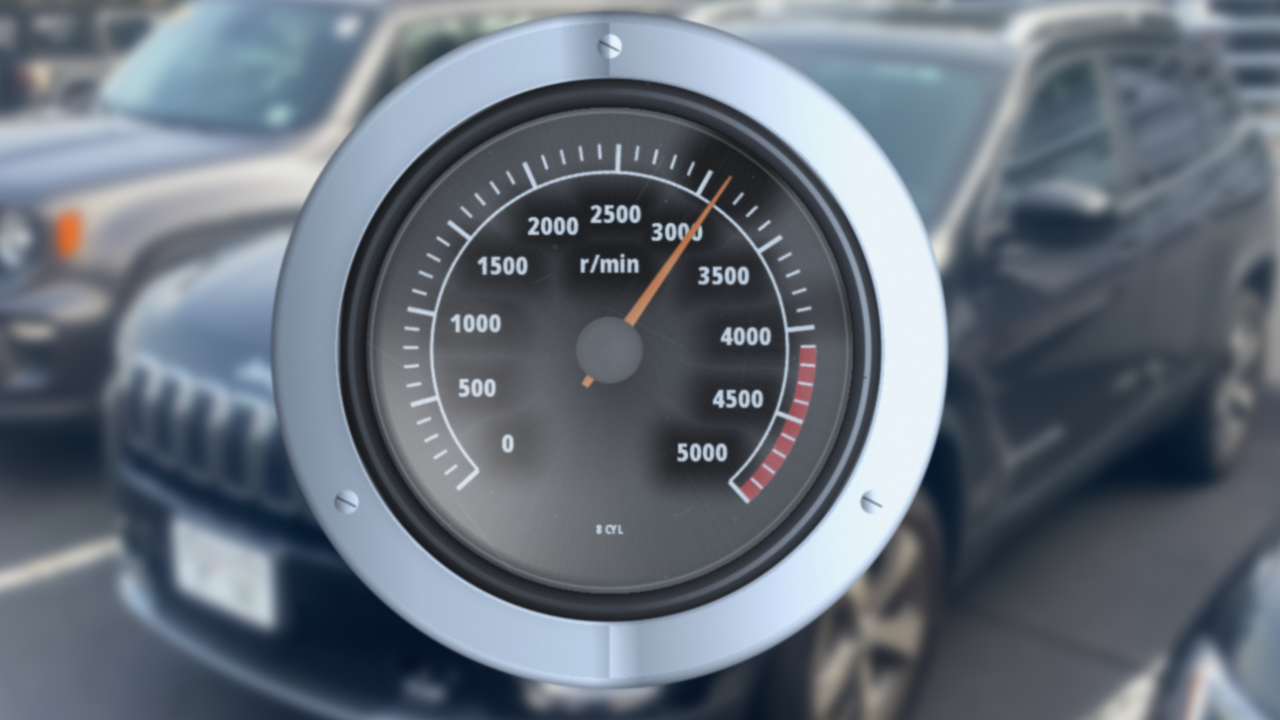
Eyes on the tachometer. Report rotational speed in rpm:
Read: 3100 rpm
